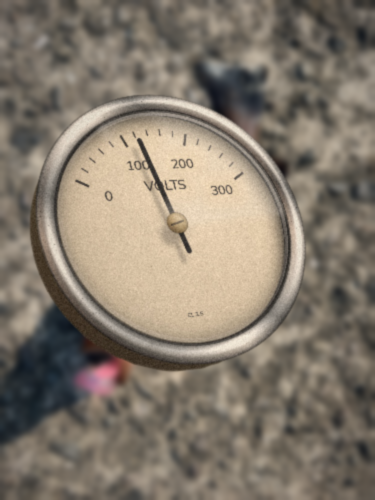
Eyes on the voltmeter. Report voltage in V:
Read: 120 V
